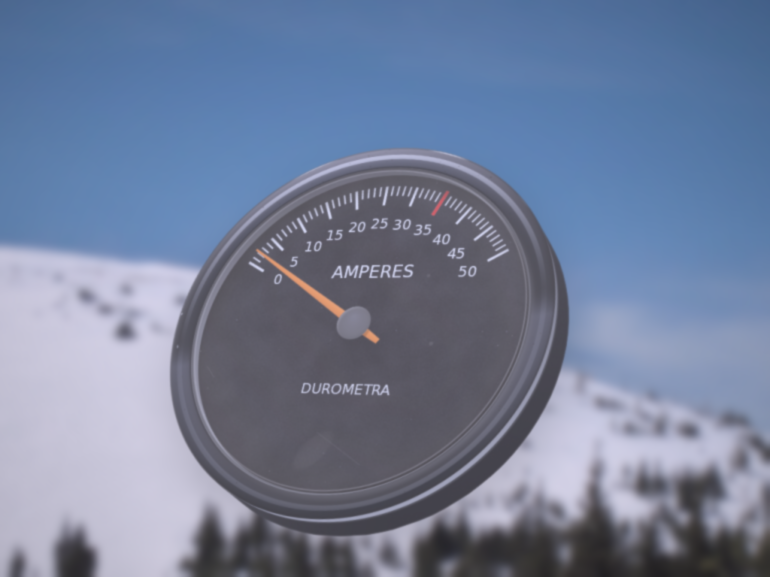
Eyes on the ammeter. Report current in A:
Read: 2 A
